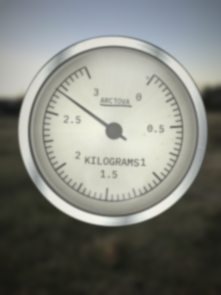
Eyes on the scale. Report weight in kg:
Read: 2.7 kg
